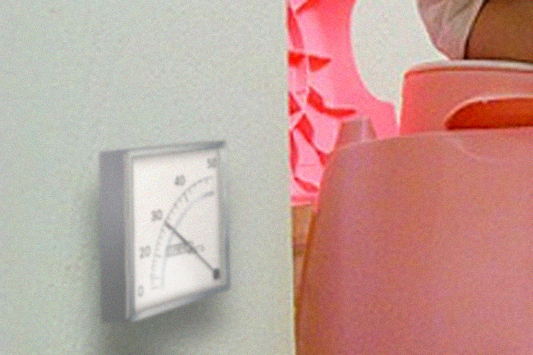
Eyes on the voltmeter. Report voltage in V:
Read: 30 V
